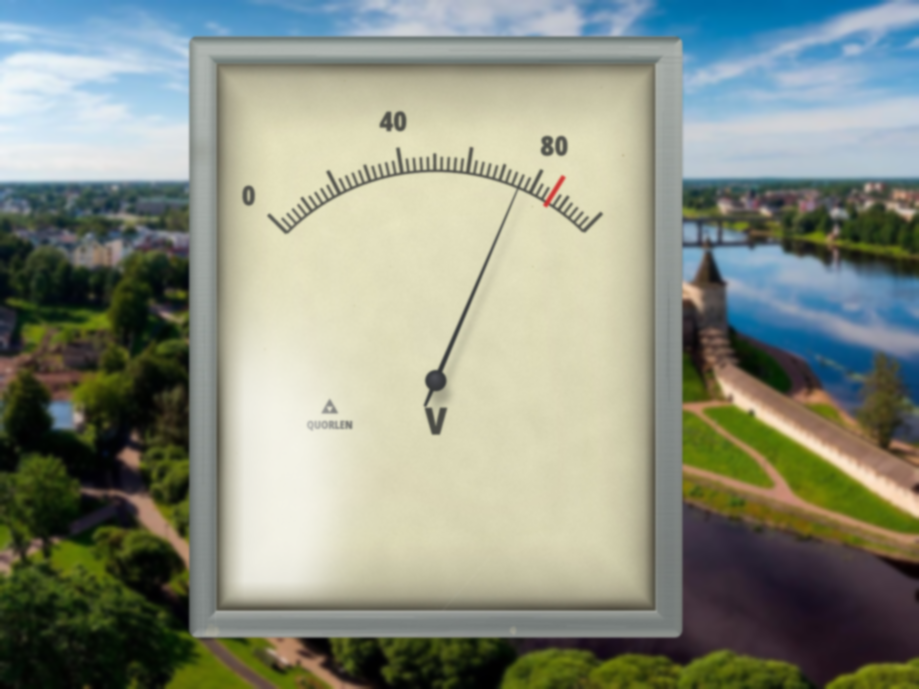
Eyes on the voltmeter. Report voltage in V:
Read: 76 V
